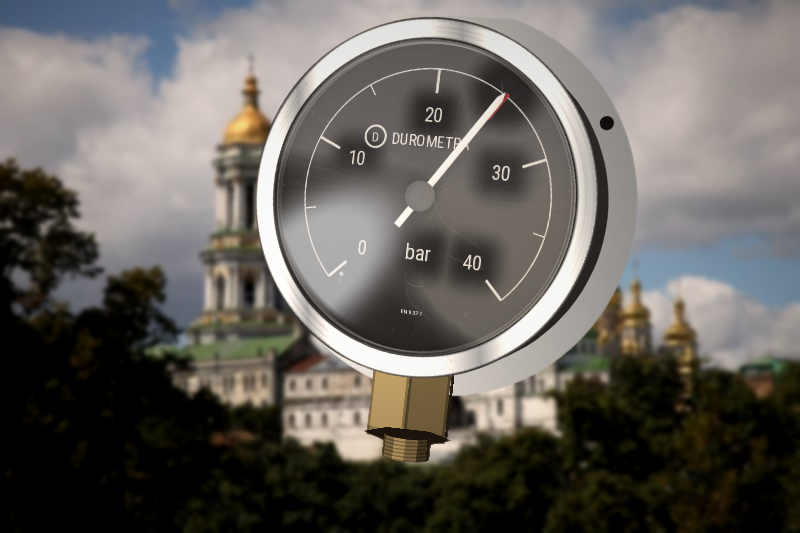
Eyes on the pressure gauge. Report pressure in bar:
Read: 25 bar
